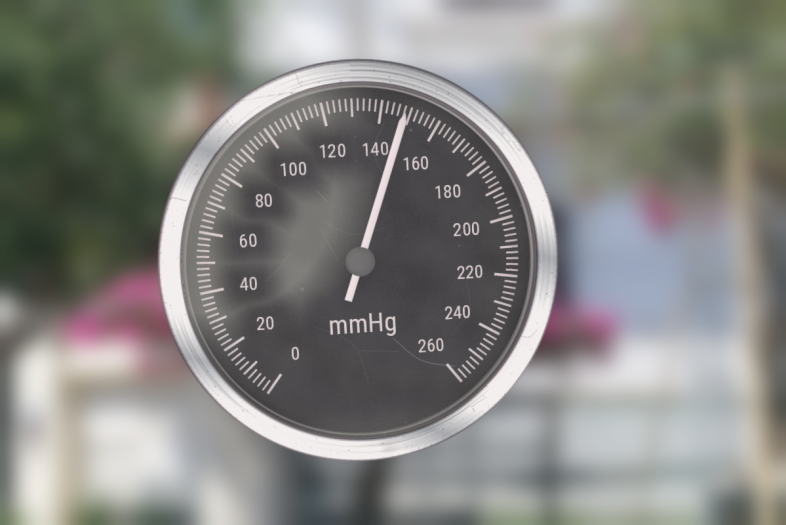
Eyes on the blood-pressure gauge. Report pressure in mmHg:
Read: 148 mmHg
